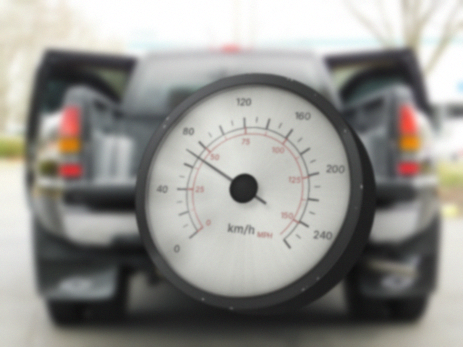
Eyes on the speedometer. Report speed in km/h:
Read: 70 km/h
